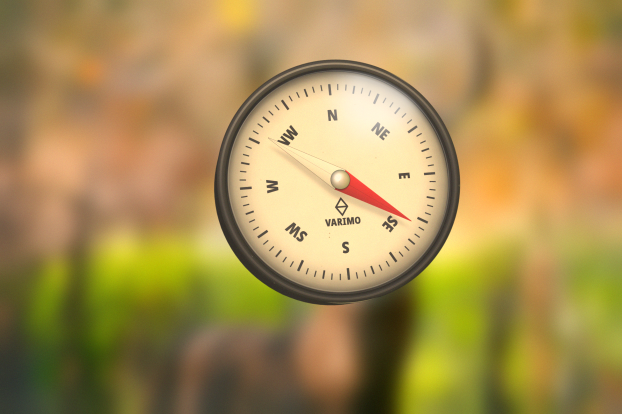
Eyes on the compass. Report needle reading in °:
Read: 125 °
